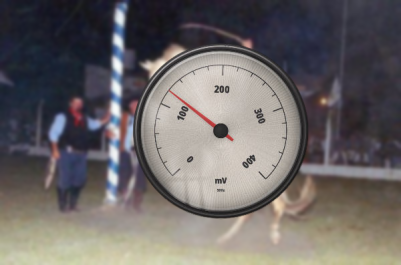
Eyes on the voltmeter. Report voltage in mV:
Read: 120 mV
